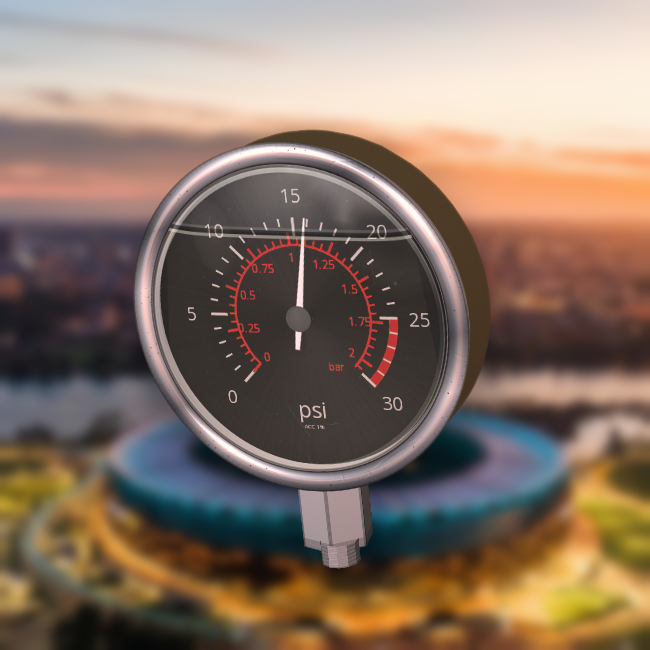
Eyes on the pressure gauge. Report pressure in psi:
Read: 16 psi
